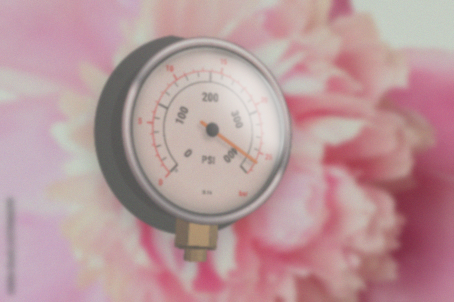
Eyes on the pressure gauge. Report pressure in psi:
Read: 380 psi
